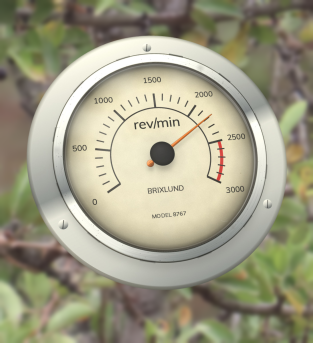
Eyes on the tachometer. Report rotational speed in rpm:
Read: 2200 rpm
